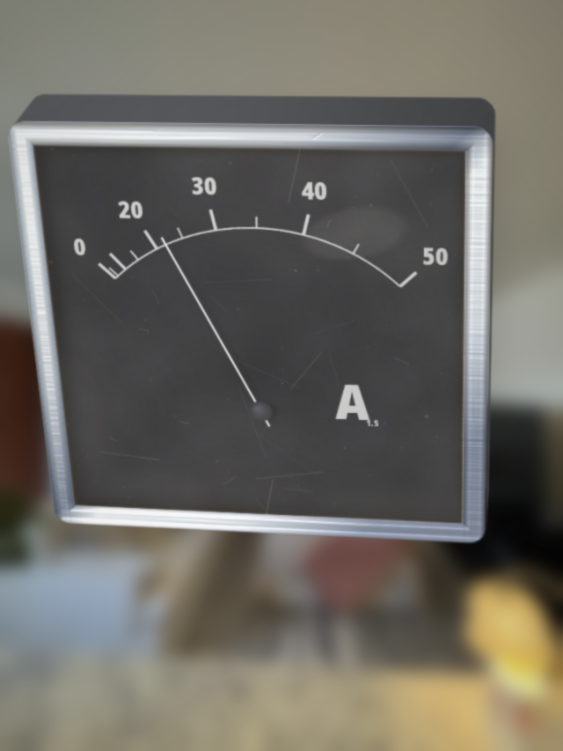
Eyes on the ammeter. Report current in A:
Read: 22.5 A
